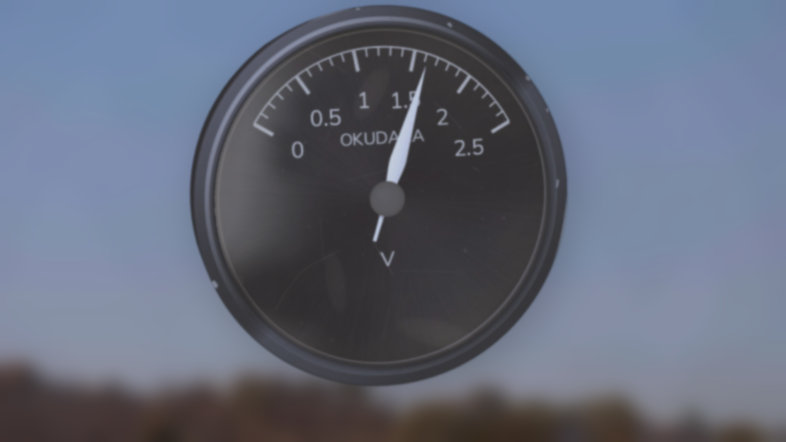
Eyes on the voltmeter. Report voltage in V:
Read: 1.6 V
